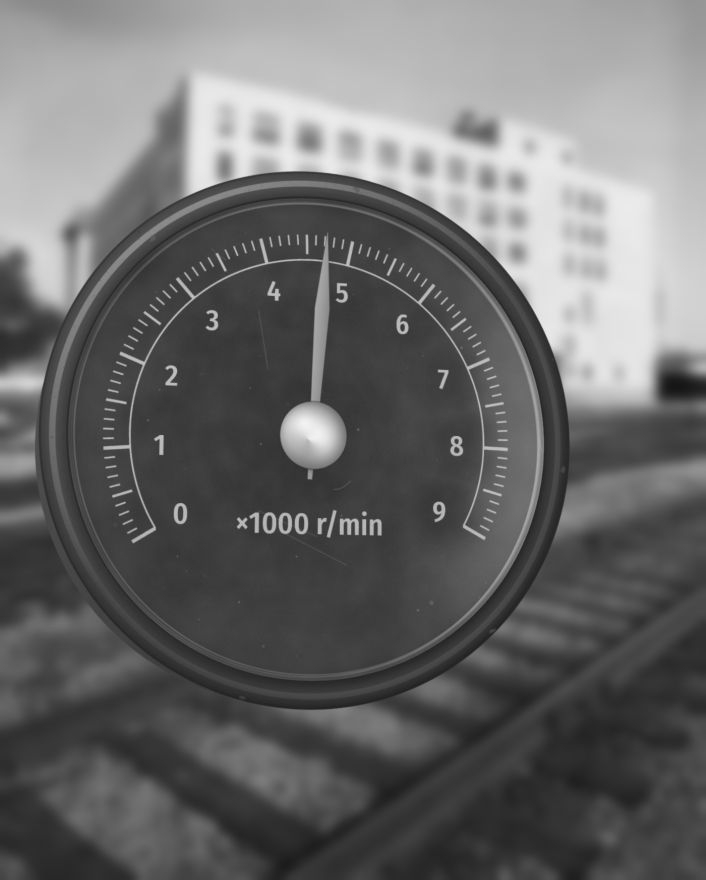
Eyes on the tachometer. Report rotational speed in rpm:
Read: 4700 rpm
